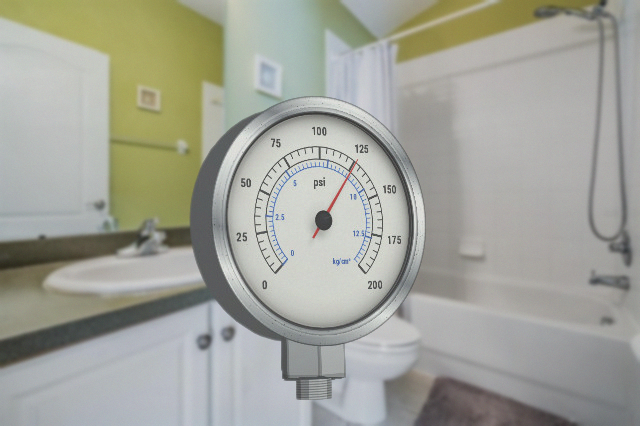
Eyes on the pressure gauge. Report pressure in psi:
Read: 125 psi
